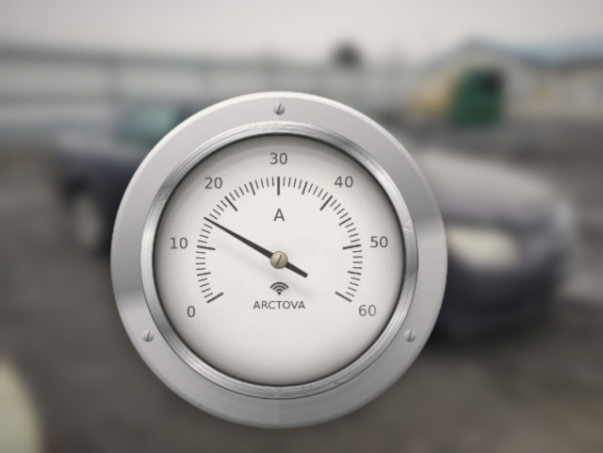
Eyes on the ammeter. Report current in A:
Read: 15 A
